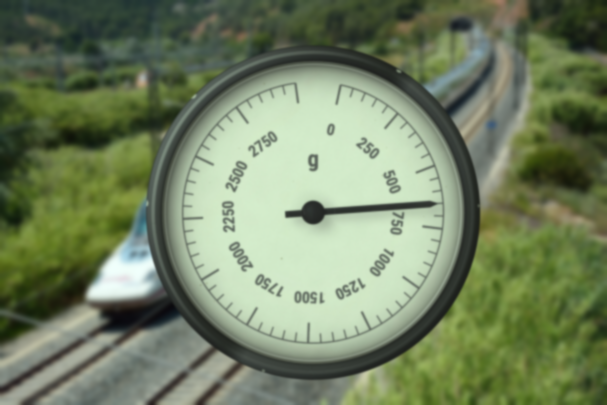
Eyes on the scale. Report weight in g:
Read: 650 g
